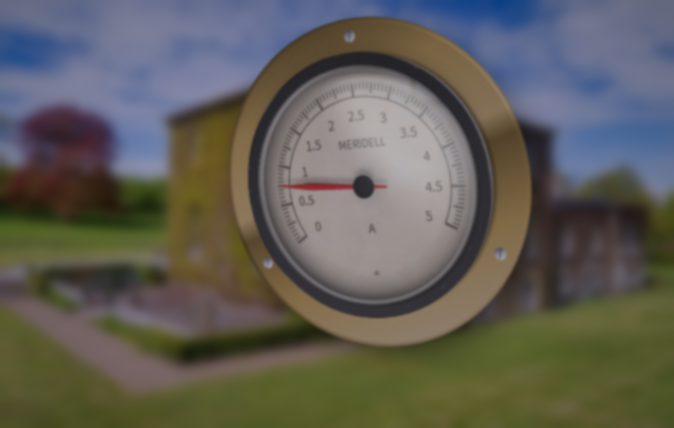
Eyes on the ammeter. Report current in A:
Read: 0.75 A
